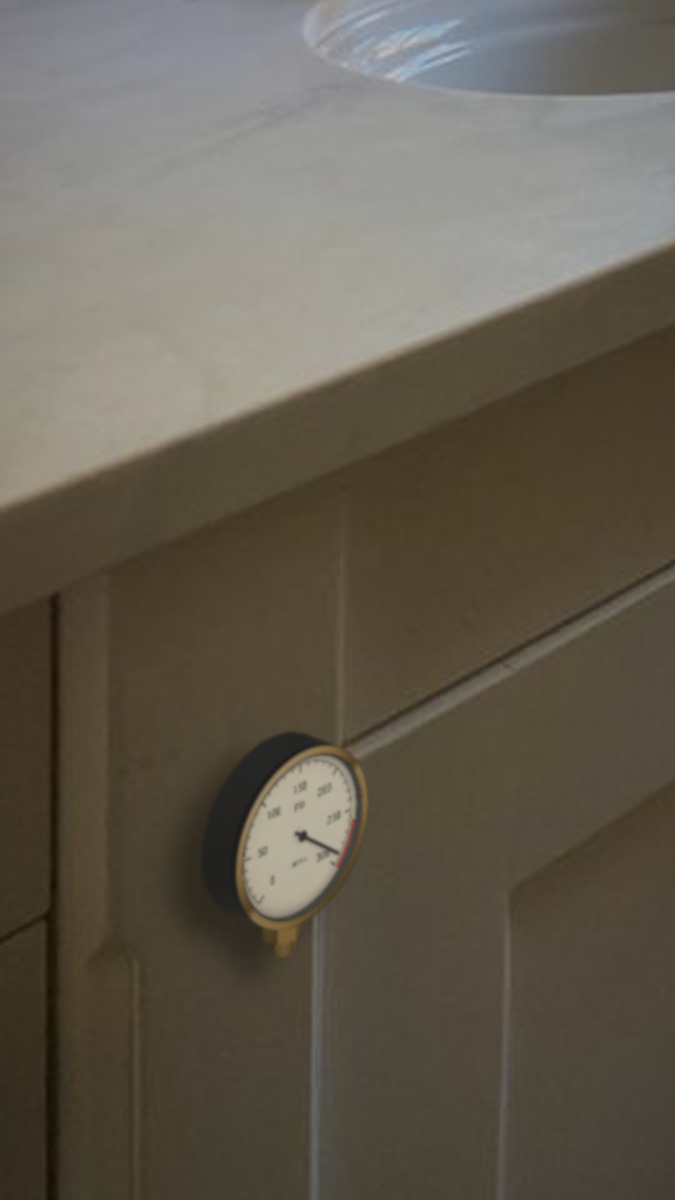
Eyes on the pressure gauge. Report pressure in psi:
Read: 290 psi
